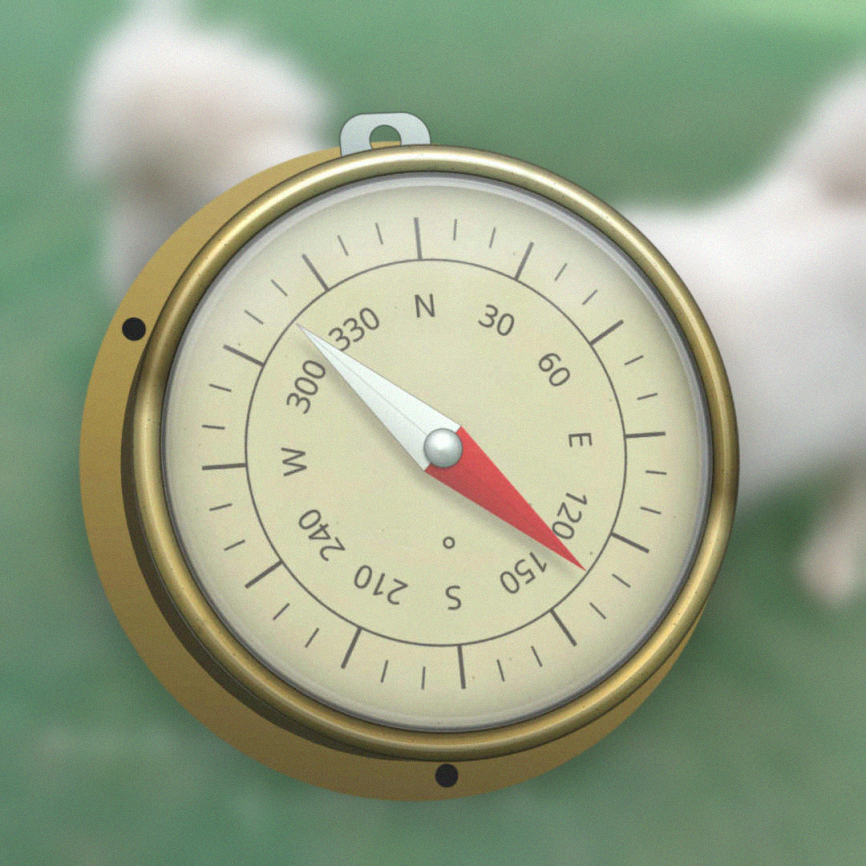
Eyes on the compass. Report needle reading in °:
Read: 135 °
